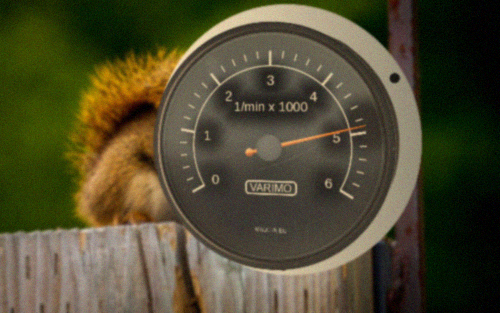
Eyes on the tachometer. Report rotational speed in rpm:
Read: 4900 rpm
